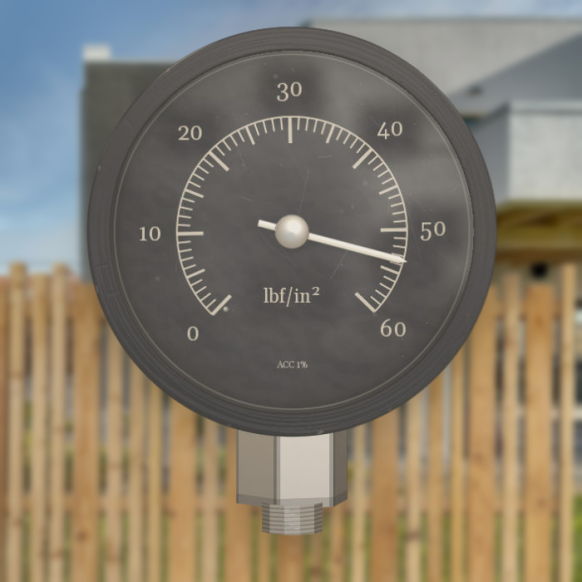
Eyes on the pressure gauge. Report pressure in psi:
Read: 53.5 psi
